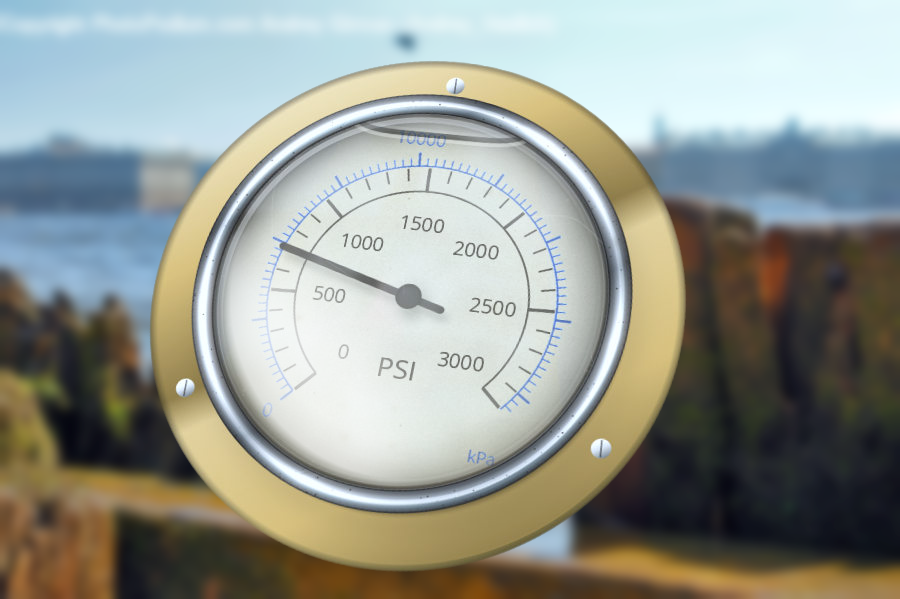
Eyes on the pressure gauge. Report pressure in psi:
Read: 700 psi
